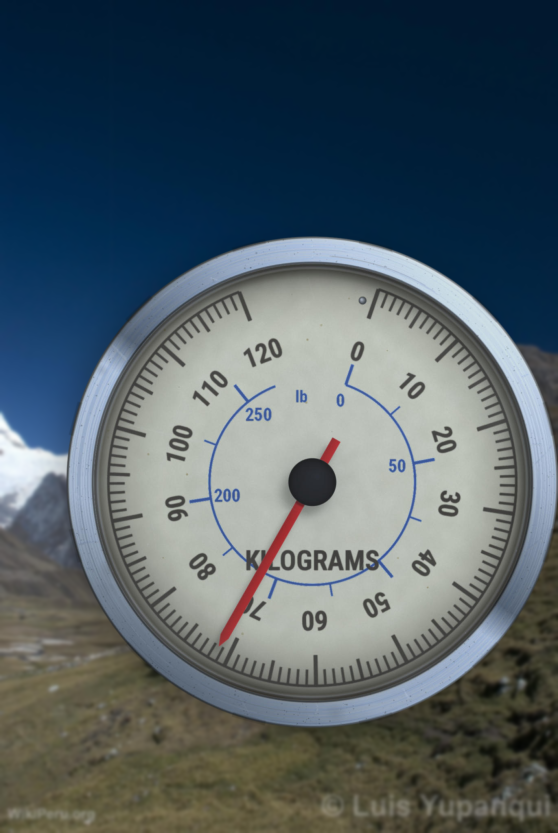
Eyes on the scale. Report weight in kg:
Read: 71.5 kg
